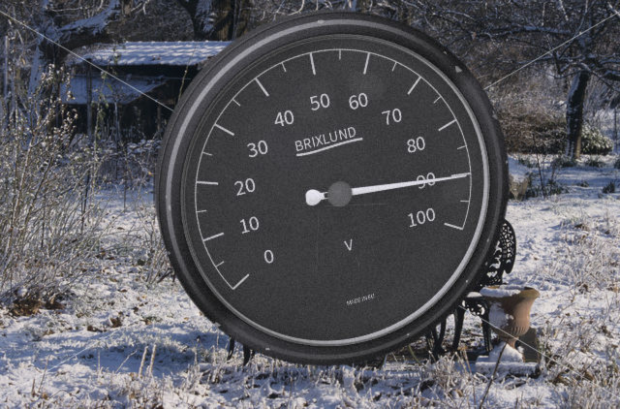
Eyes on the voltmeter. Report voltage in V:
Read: 90 V
